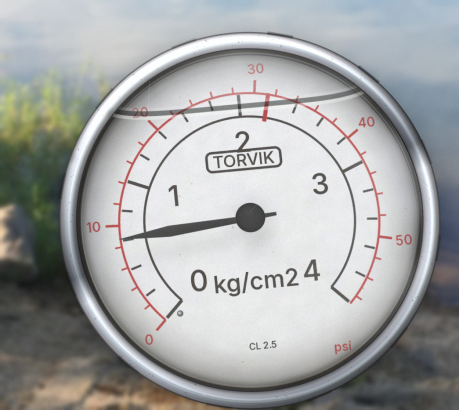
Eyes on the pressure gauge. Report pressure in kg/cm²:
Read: 0.6 kg/cm²
